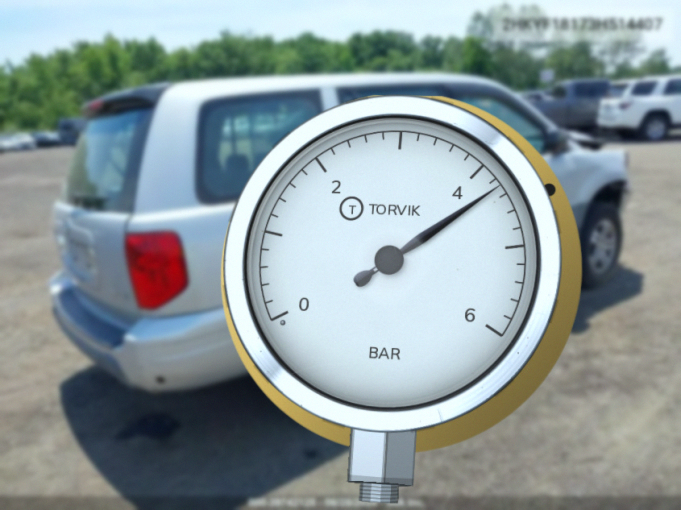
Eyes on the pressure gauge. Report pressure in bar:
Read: 4.3 bar
